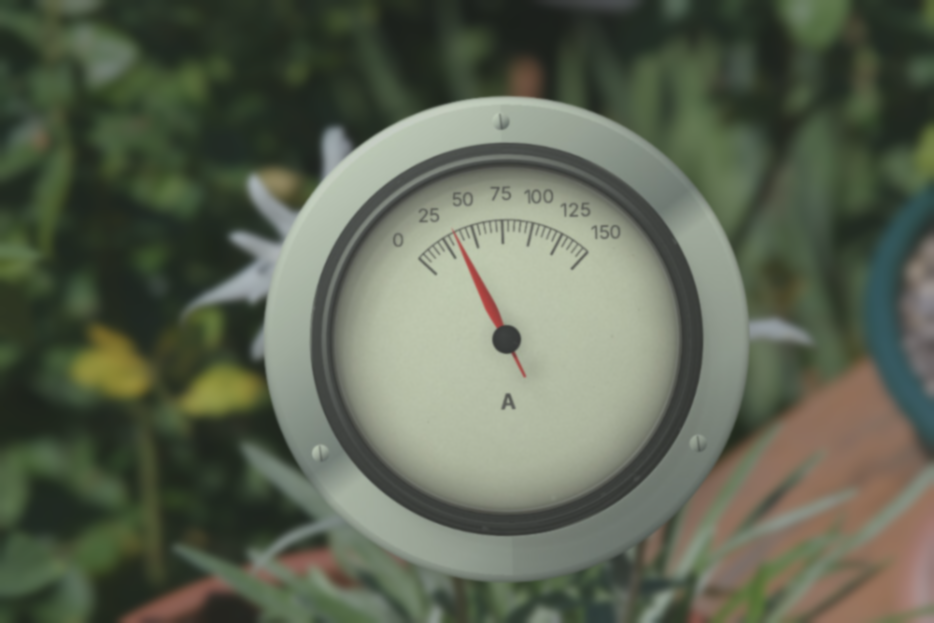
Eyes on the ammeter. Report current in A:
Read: 35 A
